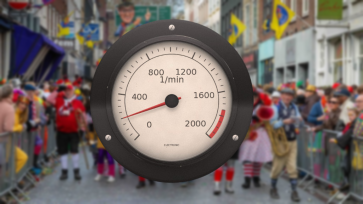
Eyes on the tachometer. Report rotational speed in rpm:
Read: 200 rpm
